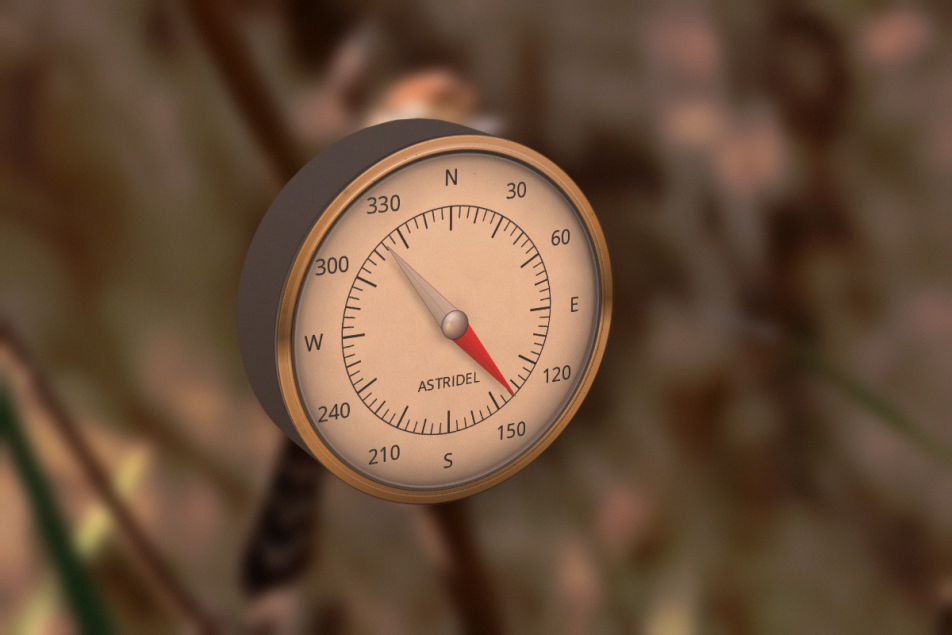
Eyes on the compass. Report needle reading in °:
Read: 140 °
